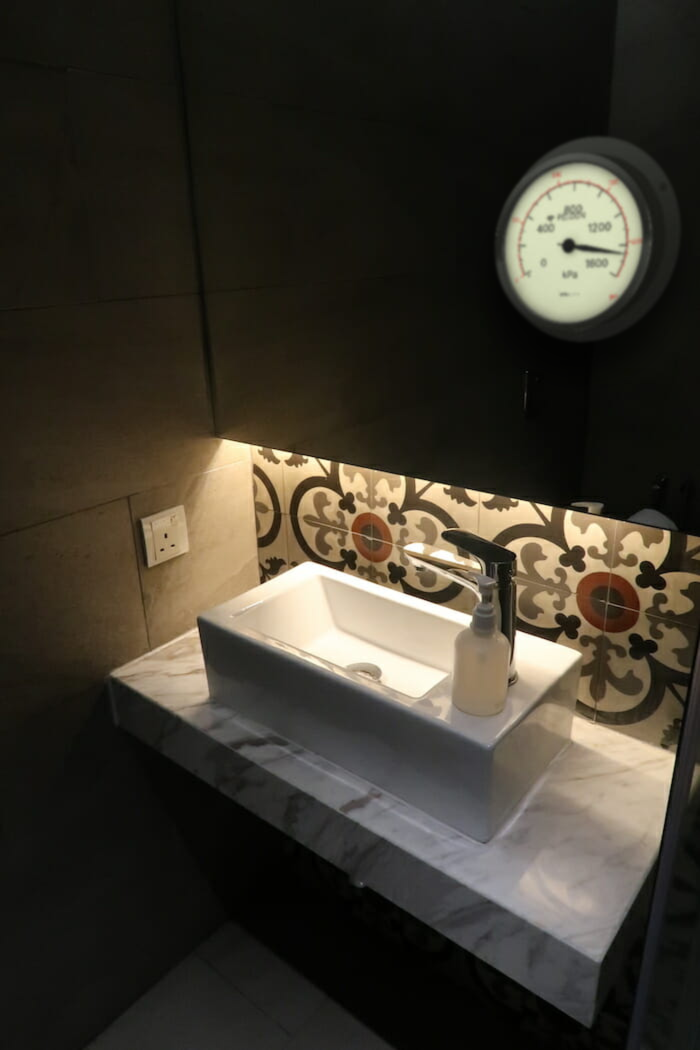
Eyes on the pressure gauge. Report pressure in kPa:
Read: 1450 kPa
